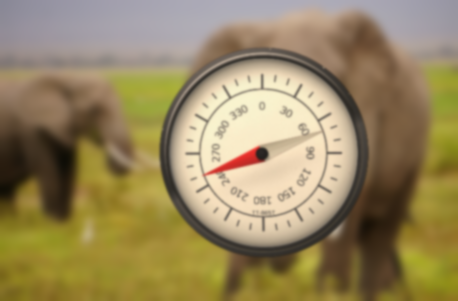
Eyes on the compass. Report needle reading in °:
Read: 250 °
